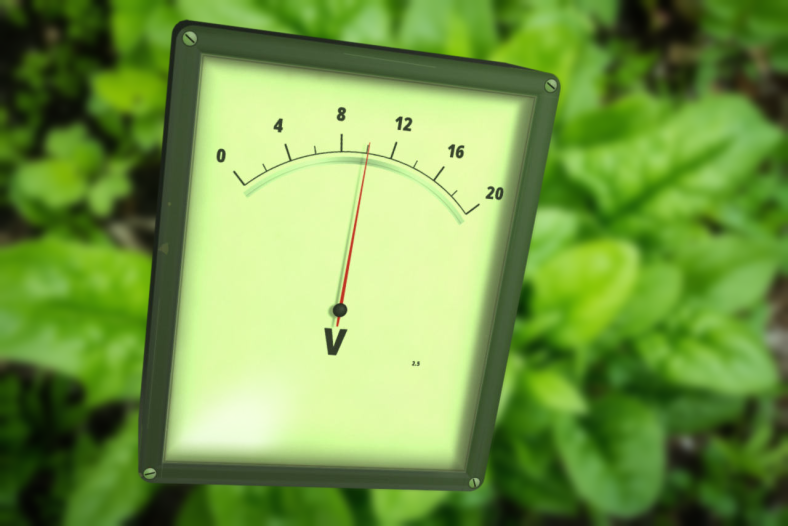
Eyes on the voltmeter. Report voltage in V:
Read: 10 V
